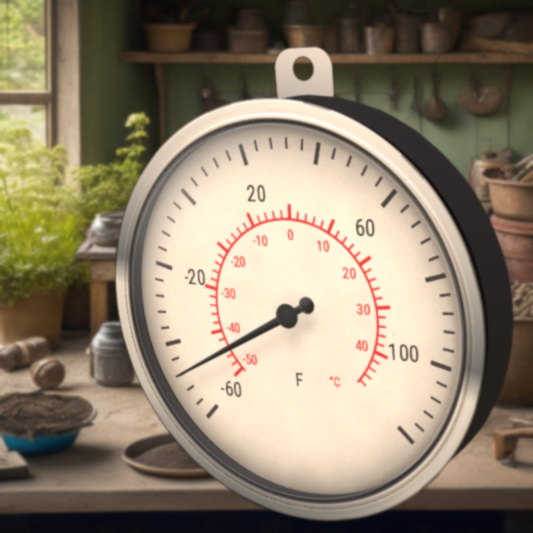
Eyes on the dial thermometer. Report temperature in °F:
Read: -48 °F
